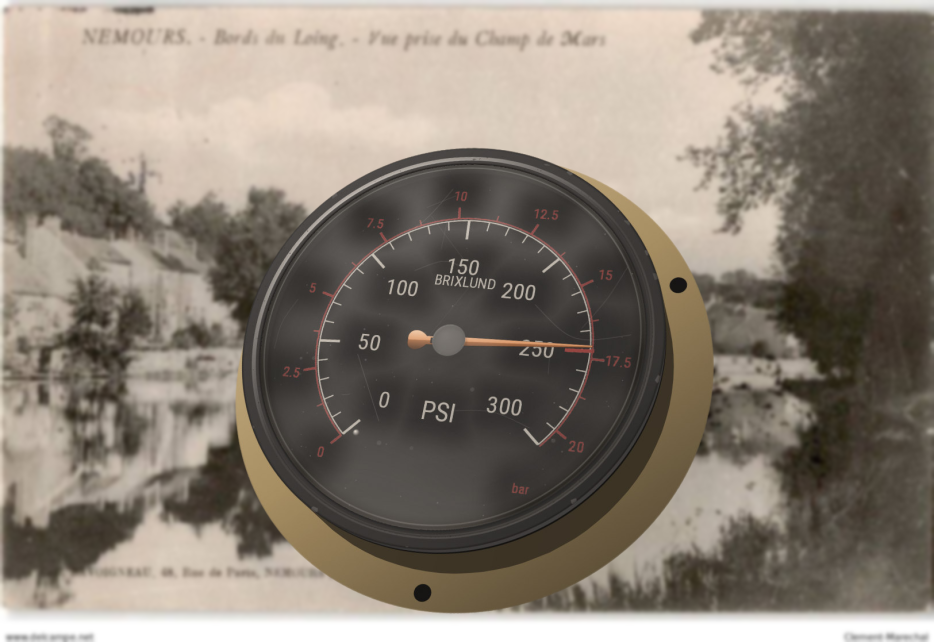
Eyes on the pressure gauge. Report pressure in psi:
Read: 250 psi
